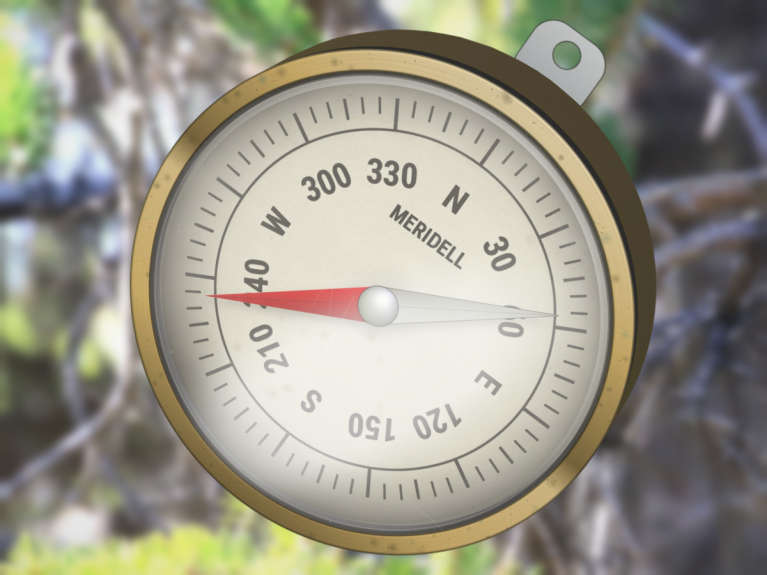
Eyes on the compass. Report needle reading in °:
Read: 235 °
